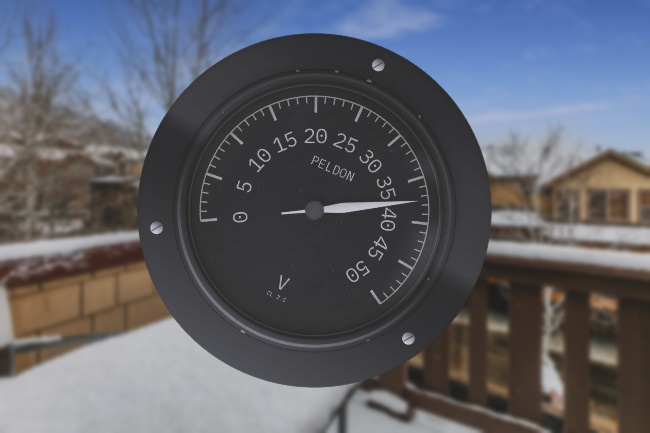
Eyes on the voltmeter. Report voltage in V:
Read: 37.5 V
